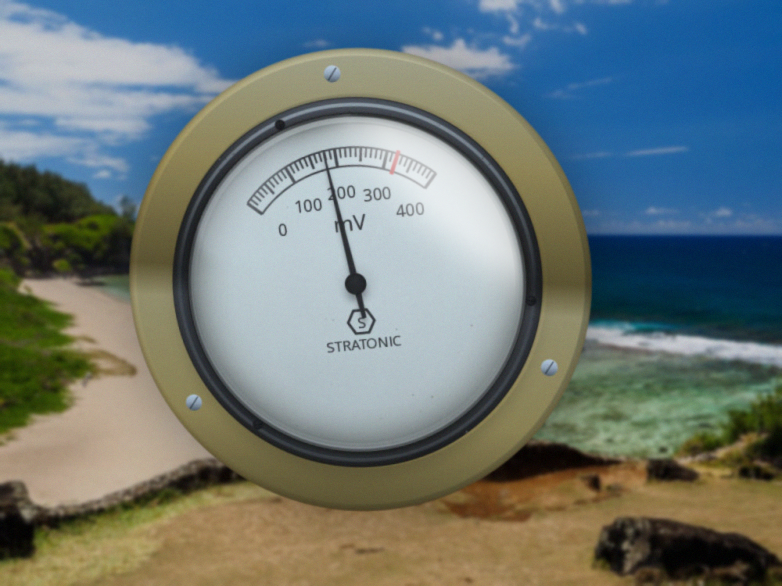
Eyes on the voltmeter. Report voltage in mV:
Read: 180 mV
